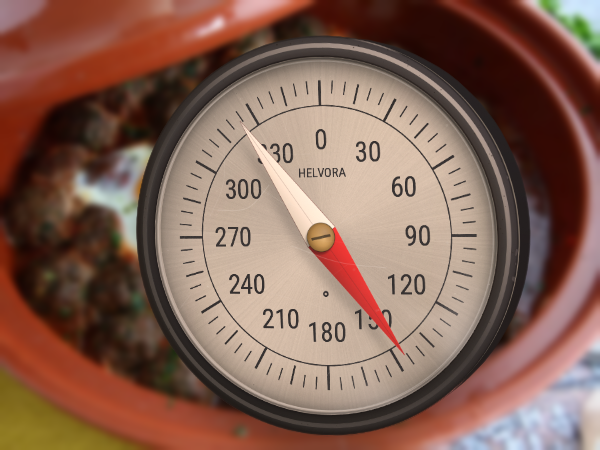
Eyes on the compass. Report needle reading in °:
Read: 145 °
